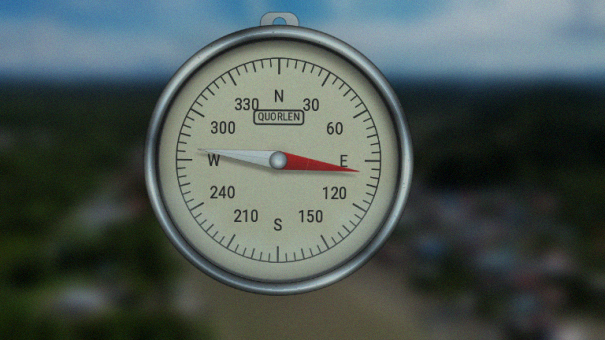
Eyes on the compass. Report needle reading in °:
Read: 97.5 °
